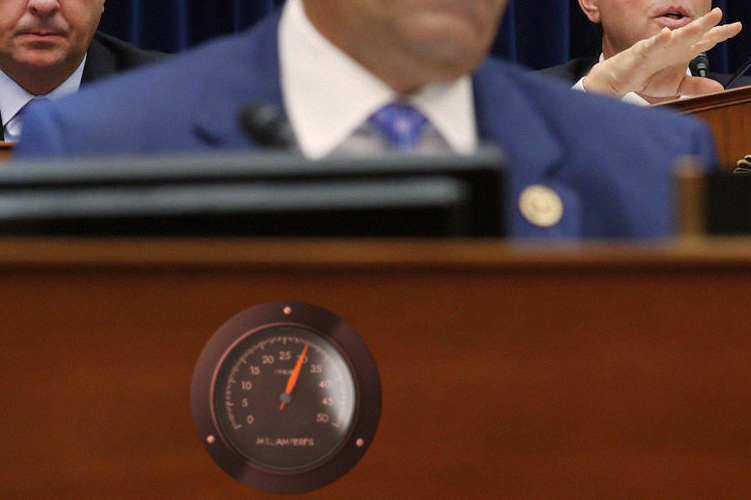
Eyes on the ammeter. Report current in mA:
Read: 30 mA
